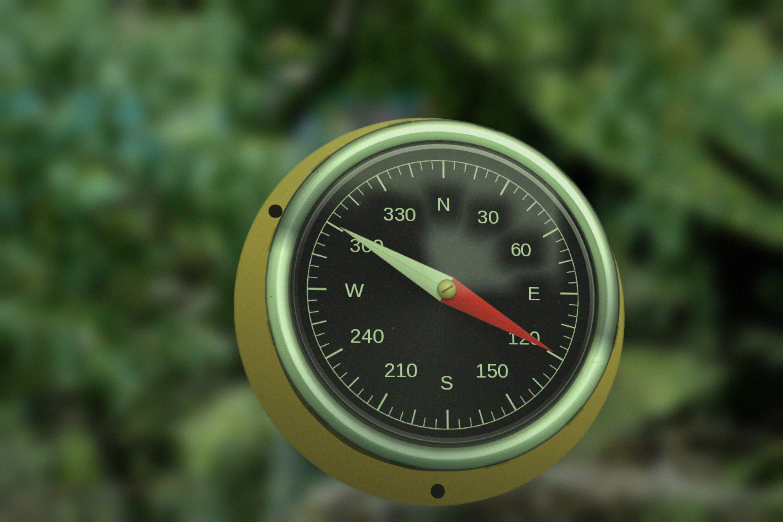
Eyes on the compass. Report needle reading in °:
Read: 120 °
